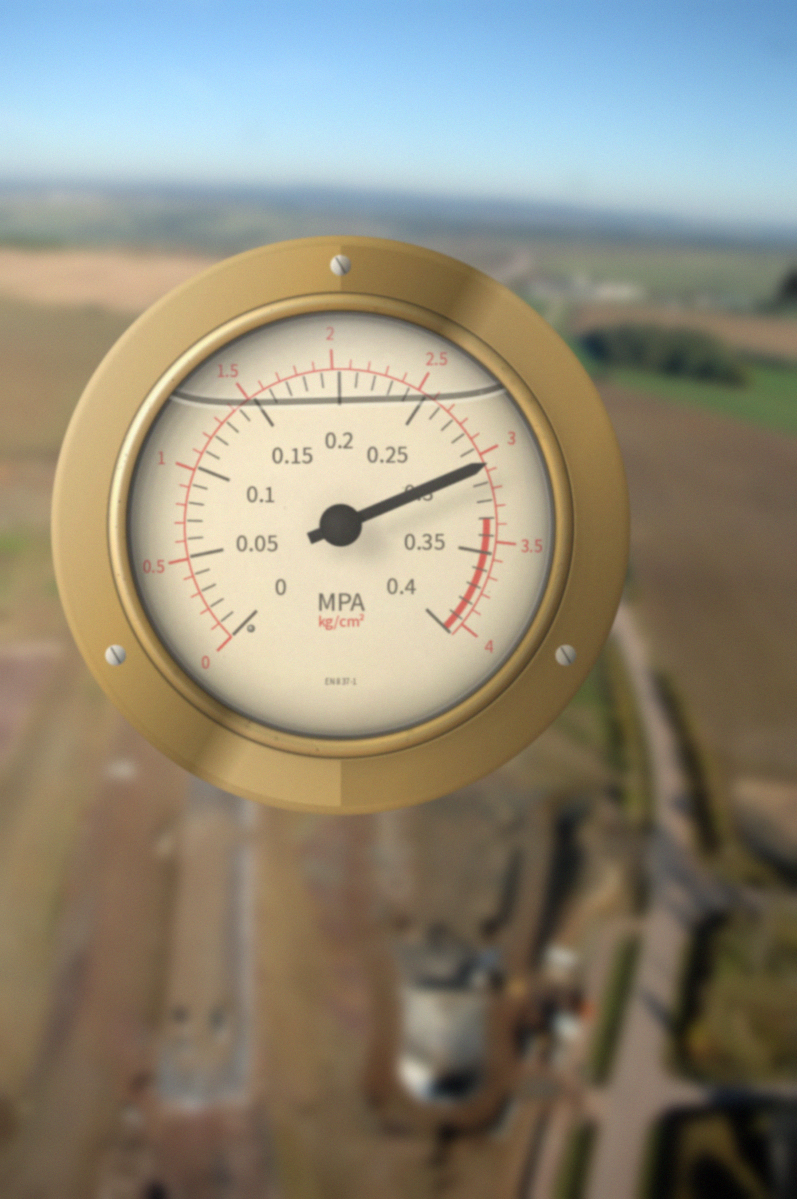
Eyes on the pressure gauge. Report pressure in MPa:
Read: 0.3 MPa
